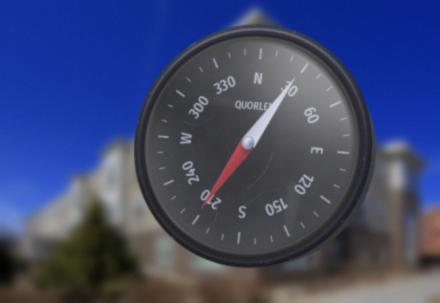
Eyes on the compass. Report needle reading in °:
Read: 210 °
